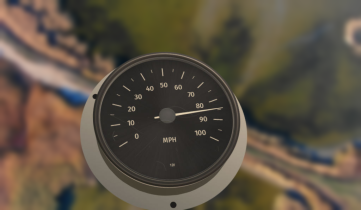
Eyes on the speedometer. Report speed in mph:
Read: 85 mph
